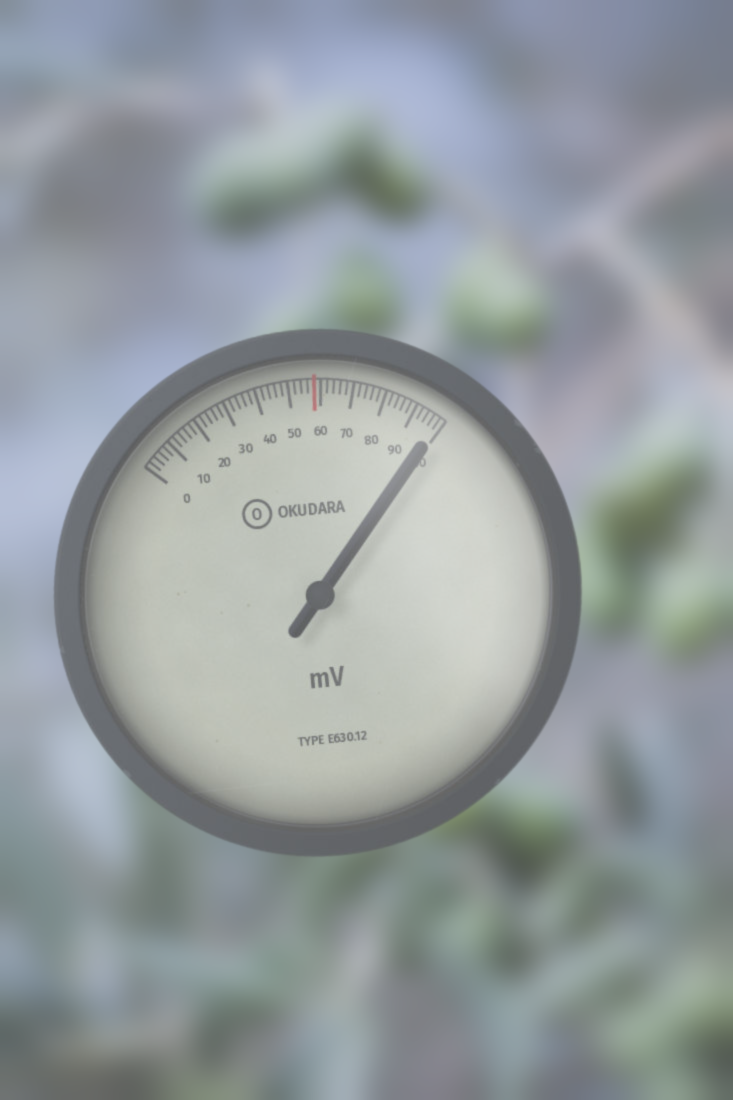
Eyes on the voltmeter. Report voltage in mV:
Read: 98 mV
